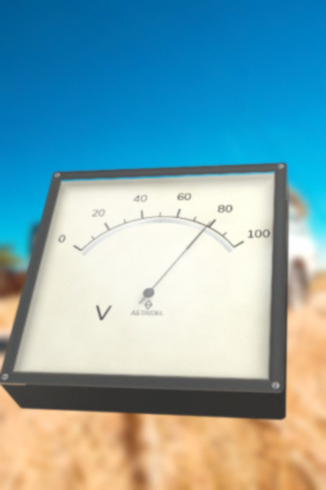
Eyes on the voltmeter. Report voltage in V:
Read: 80 V
